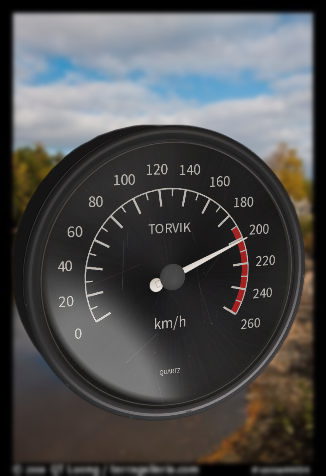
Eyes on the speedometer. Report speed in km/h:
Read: 200 km/h
